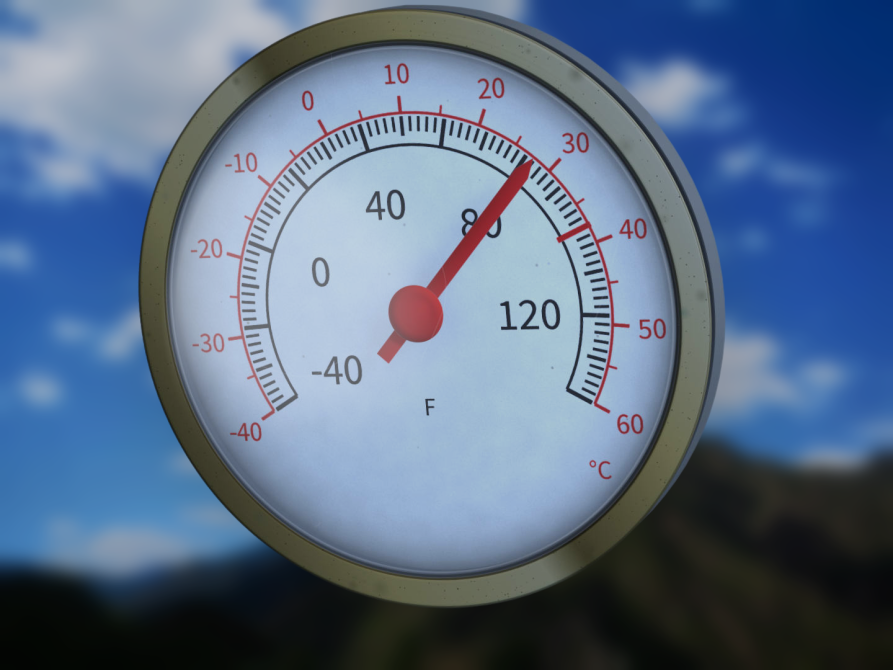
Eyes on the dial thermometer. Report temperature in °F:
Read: 82 °F
